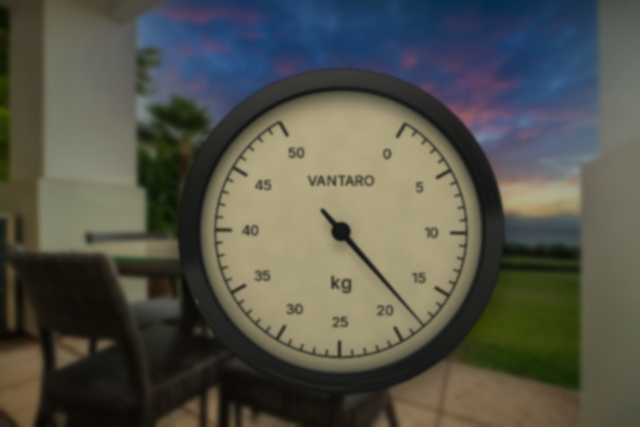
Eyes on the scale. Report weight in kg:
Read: 18 kg
